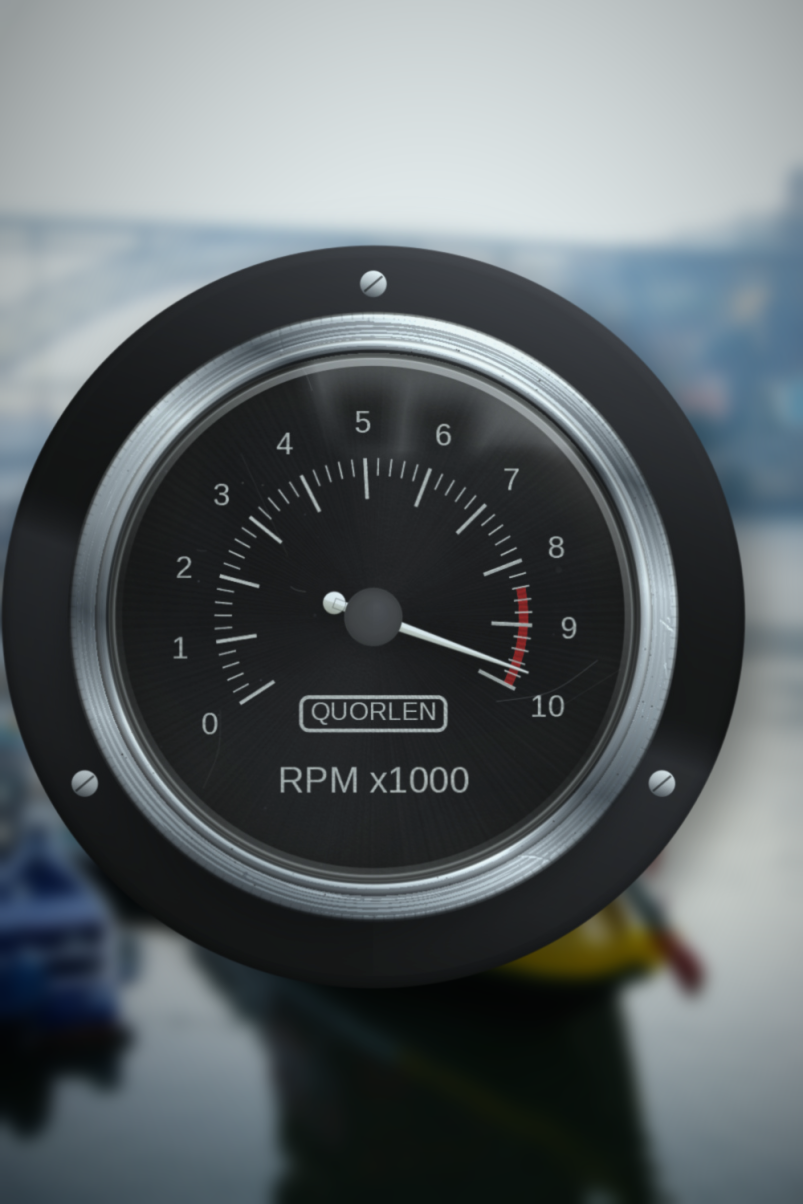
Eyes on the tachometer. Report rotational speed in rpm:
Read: 9700 rpm
